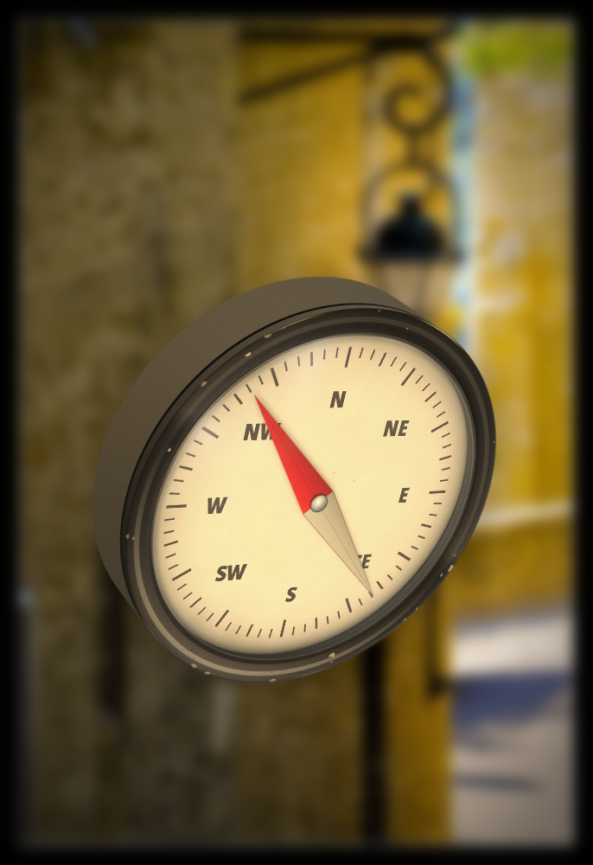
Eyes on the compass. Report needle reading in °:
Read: 320 °
